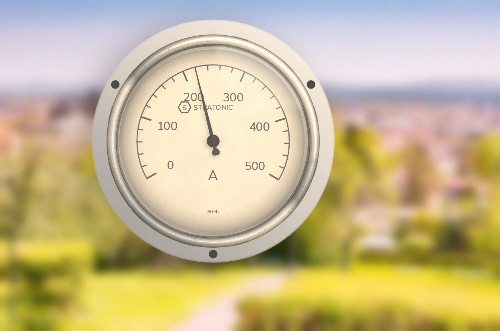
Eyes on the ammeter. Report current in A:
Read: 220 A
